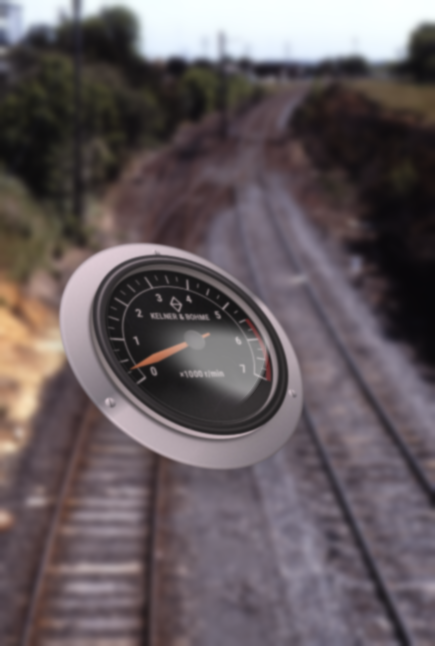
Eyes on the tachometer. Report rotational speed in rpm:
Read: 250 rpm
